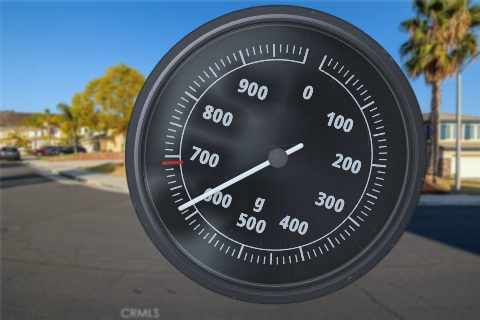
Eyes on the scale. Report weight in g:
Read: 620 g
